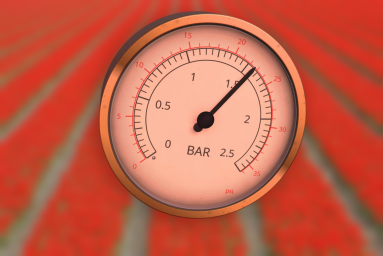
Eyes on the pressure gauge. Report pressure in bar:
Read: 1.55 bar
